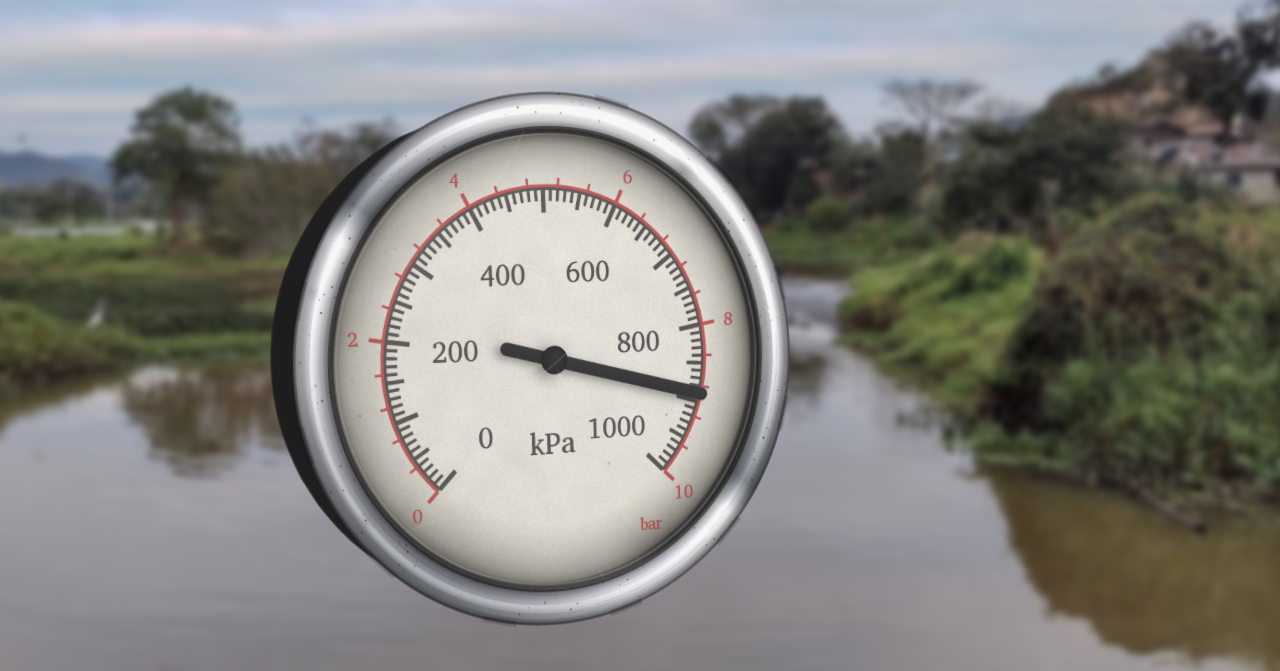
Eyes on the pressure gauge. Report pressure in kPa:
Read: 890 kPa
